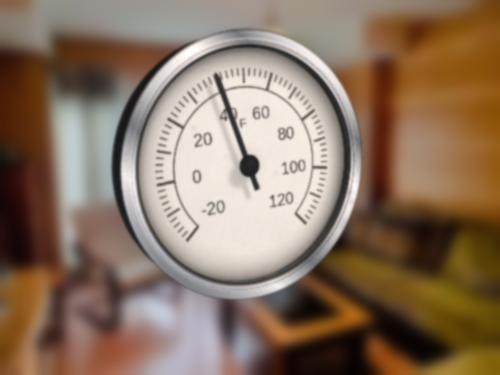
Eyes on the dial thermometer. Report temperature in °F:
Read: 40 °F
